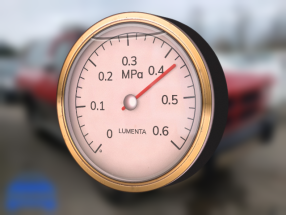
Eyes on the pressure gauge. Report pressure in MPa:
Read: 0.43 MPa
